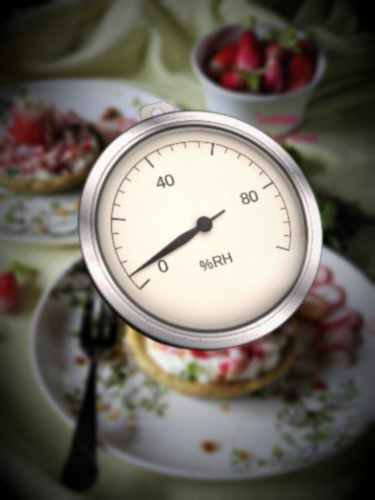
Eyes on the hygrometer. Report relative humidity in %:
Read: 4 %
